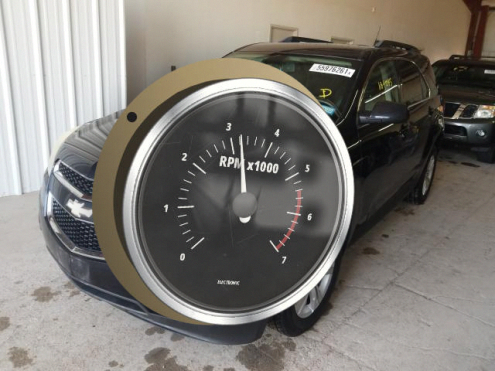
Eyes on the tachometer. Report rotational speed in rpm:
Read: 3200 rpm
